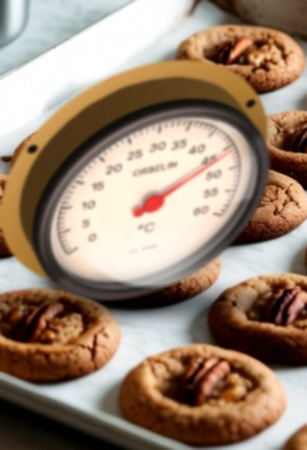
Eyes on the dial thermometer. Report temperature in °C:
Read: 45 °C
